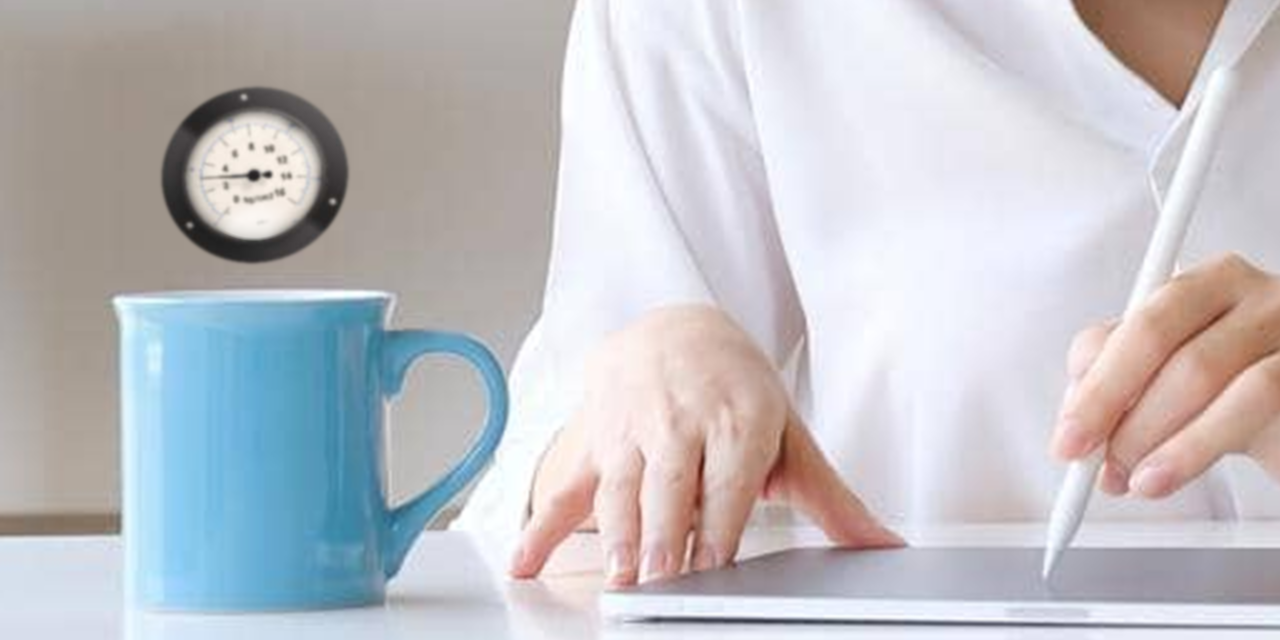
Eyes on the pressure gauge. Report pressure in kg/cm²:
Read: 3 kg/cm²
